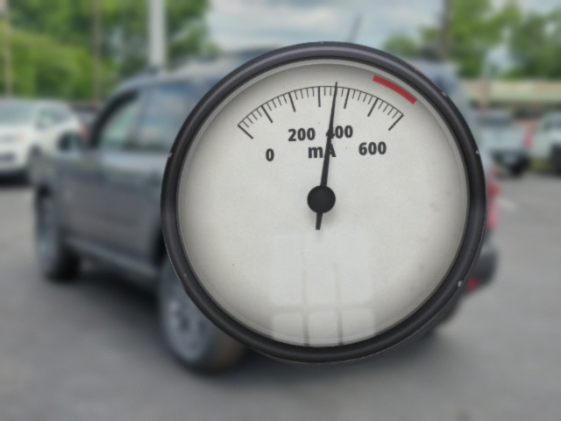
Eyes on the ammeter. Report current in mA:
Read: 360 mA
